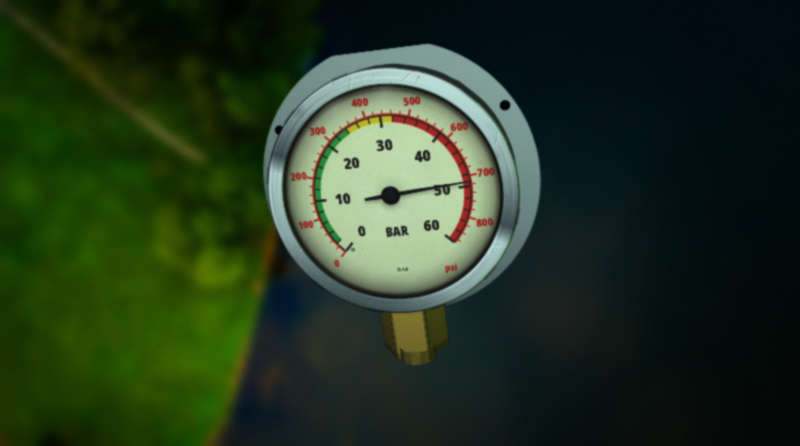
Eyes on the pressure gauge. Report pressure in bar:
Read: 49 bar
